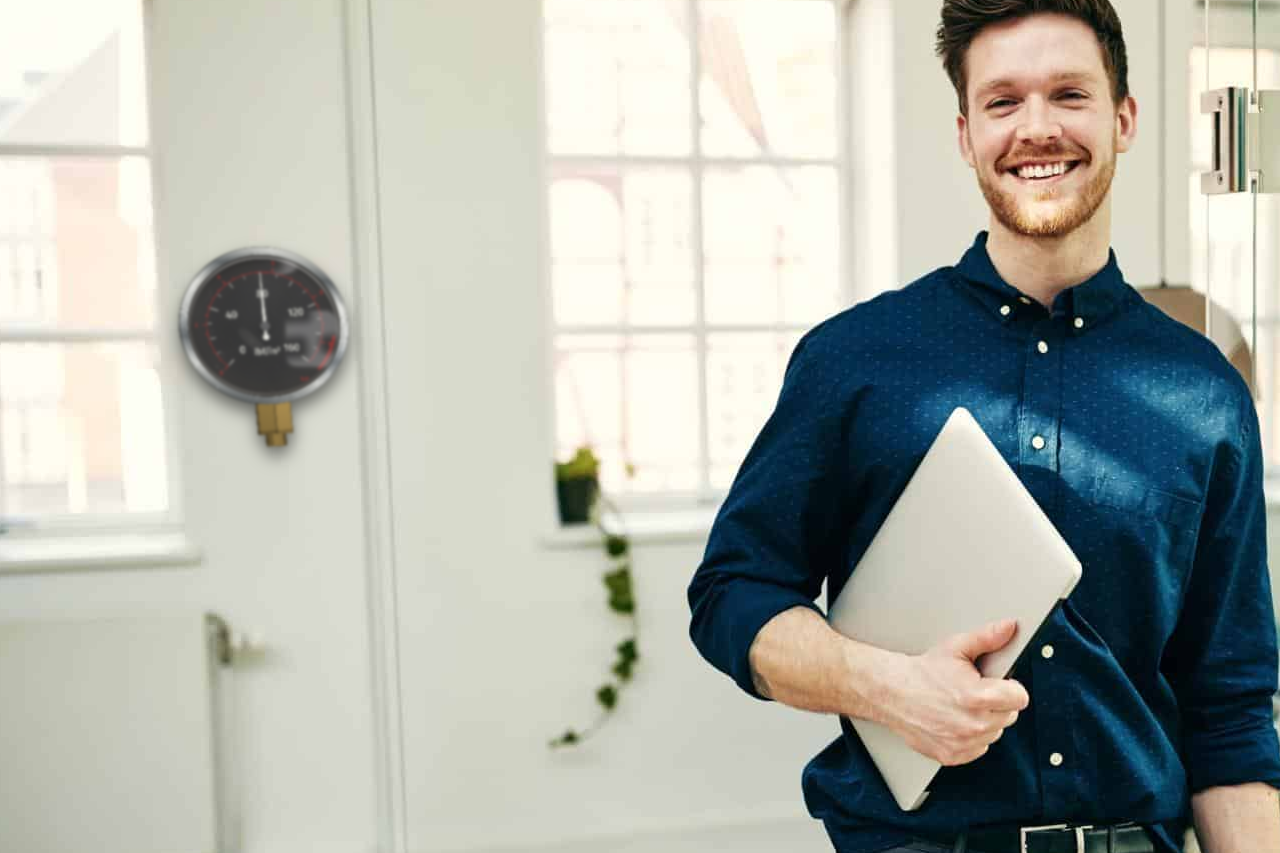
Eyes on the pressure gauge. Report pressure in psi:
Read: 80 psi
